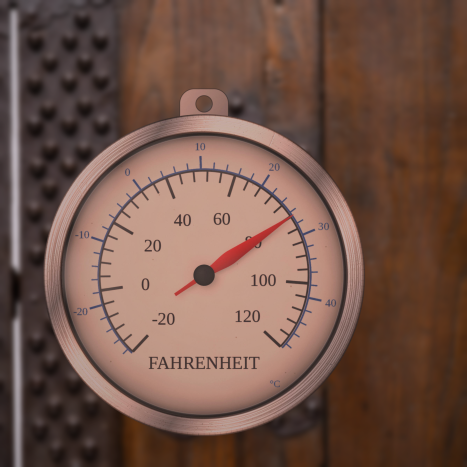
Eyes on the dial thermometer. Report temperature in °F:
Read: 80 °F
